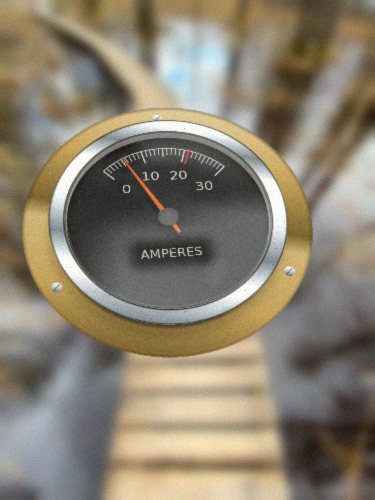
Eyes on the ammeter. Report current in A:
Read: 5 A
